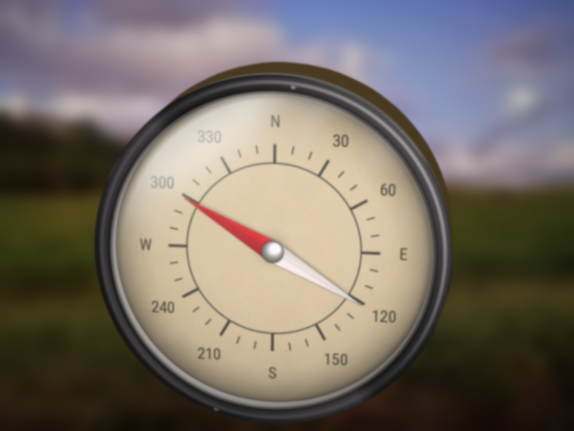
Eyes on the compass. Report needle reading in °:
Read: 300 °
